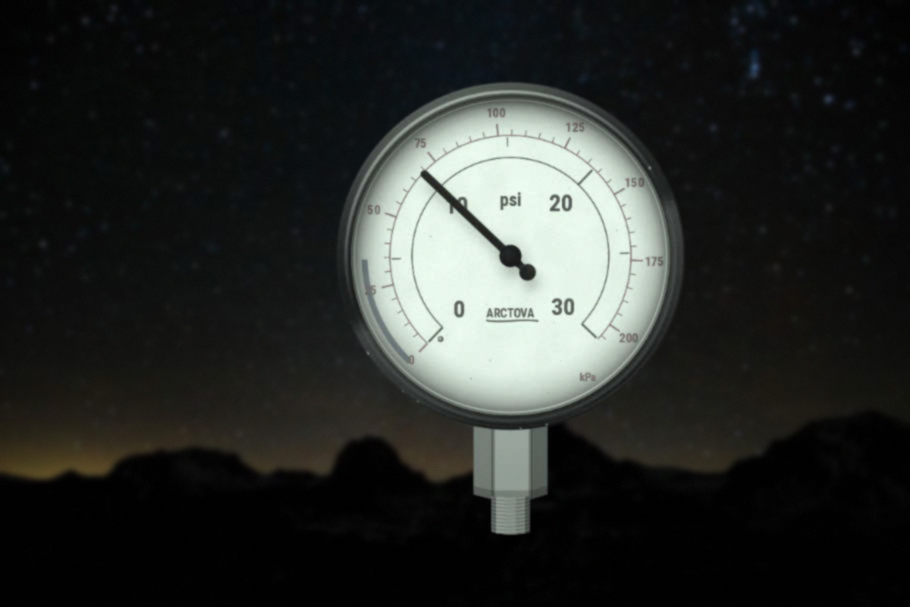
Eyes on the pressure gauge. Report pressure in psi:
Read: 10 psi
